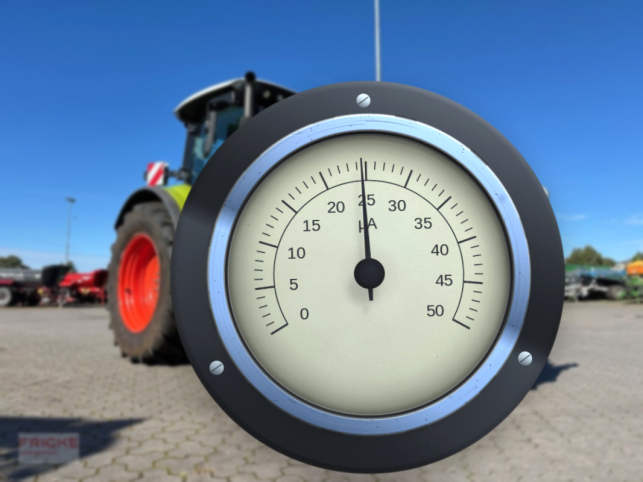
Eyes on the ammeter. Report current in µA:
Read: 24.5 µA
